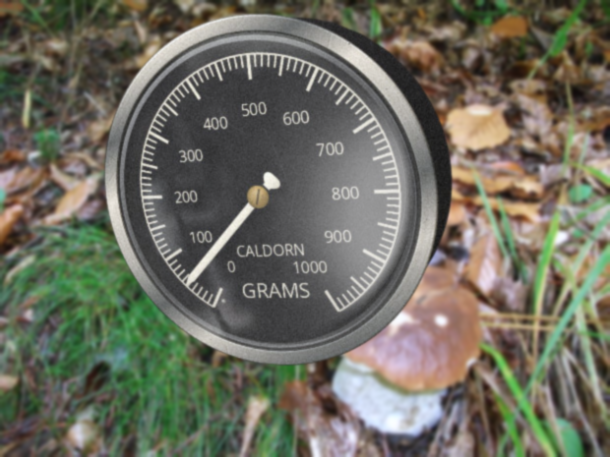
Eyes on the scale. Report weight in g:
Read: 50 g
